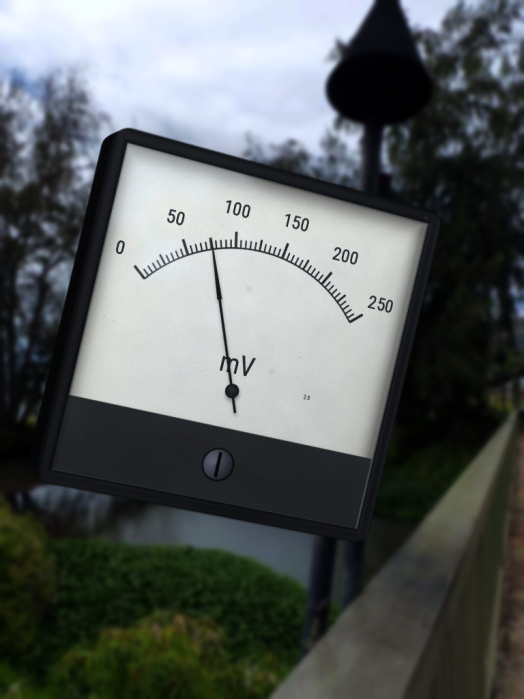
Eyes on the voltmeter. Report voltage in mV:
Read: 75 mV
